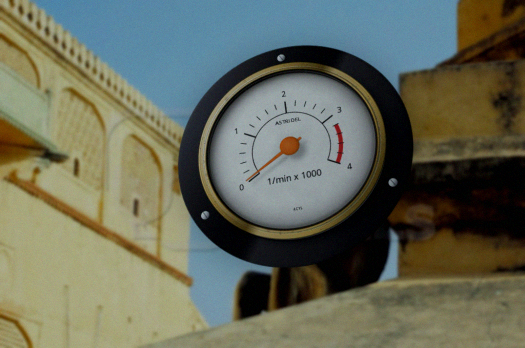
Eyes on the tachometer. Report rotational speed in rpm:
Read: 0 rpm
